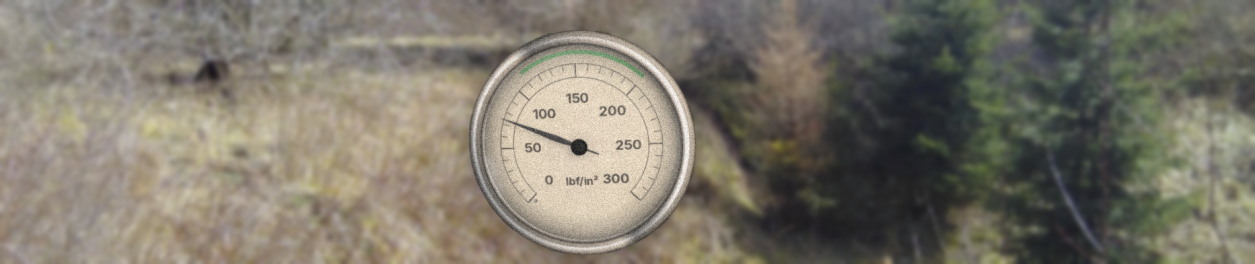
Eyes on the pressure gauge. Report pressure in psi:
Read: 75 psi
